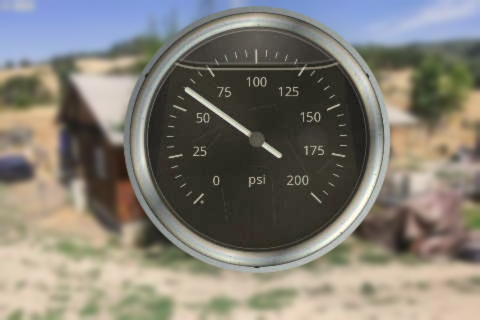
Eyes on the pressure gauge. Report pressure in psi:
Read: 60 psi
